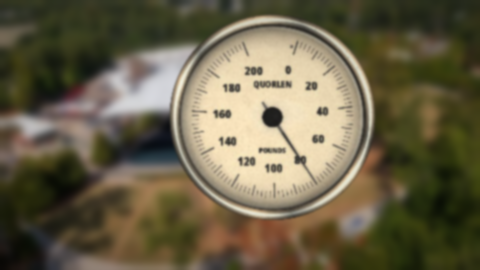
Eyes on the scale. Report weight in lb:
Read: 80 lb
